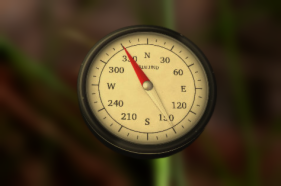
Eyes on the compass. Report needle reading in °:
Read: 330 °
